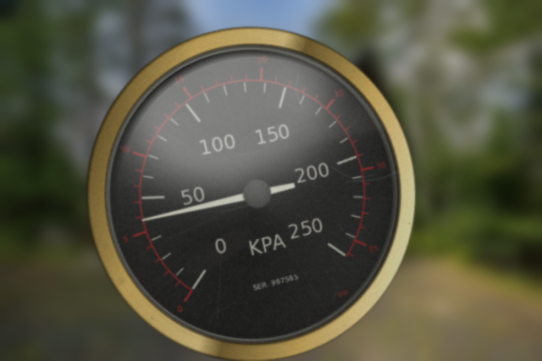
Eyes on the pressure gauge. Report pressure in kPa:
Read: 40 kPa
